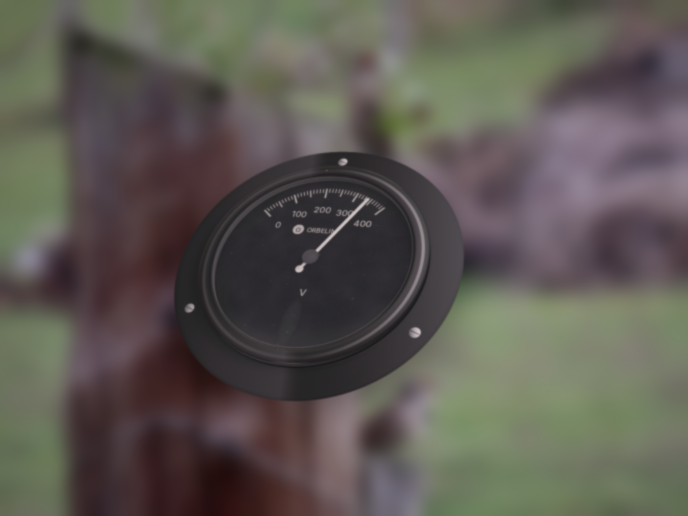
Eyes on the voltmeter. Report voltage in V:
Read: 350 V
